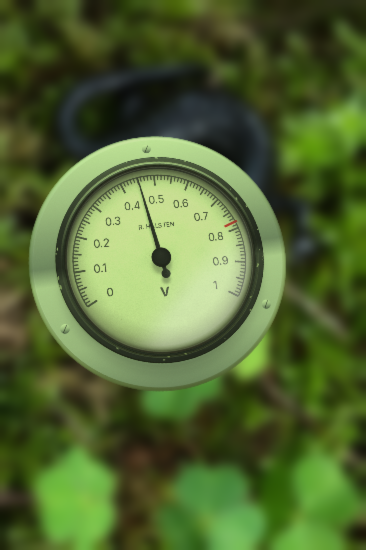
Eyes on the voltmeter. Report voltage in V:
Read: 0.45 V
